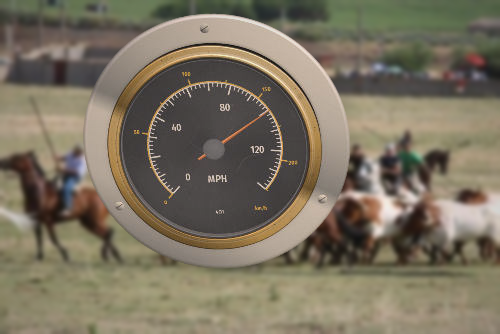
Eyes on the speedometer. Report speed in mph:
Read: 100 mph
